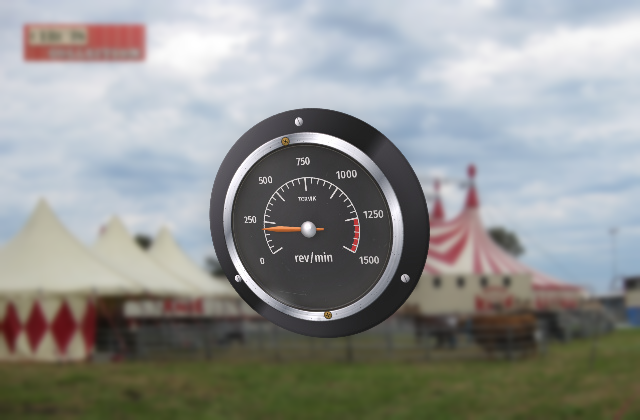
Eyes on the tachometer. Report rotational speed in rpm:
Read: 200 rpm
